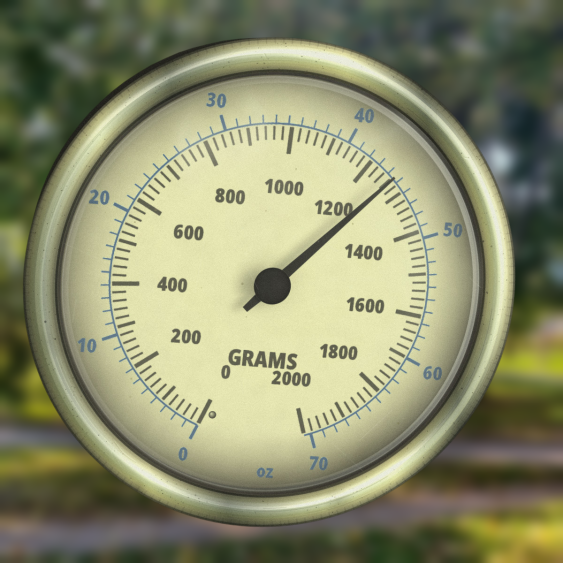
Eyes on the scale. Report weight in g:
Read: 1260 g
